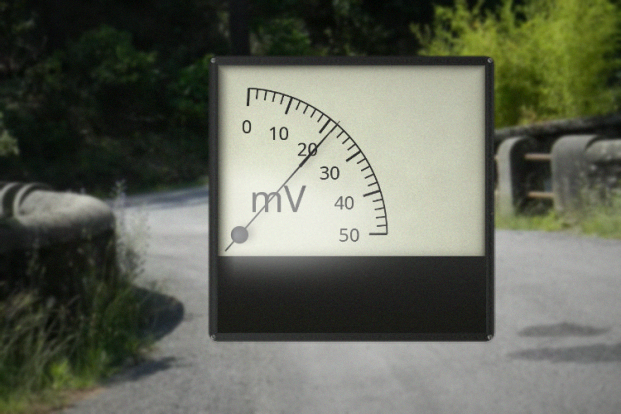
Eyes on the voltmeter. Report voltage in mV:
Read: 22 mV
